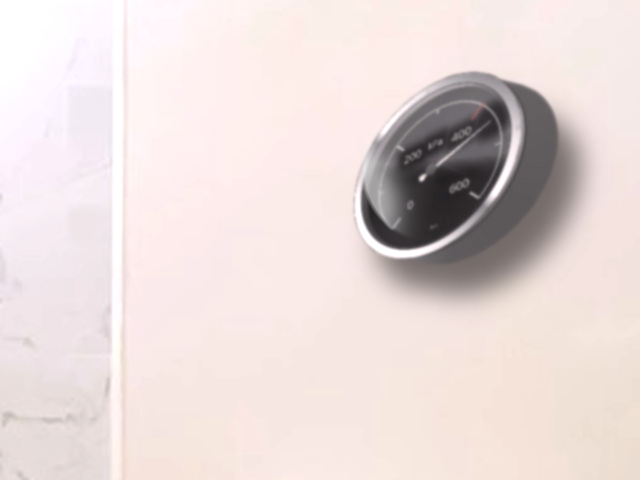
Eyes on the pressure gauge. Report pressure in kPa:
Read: 450 kPa
